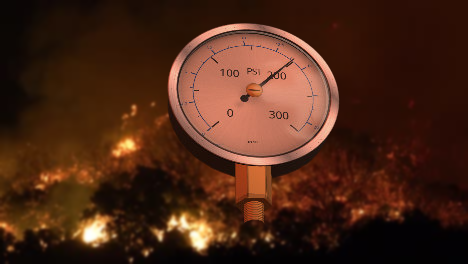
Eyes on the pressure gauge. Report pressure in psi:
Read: 200 psi
